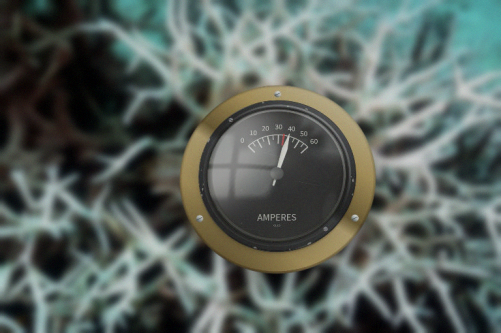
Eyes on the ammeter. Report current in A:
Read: 40 A
